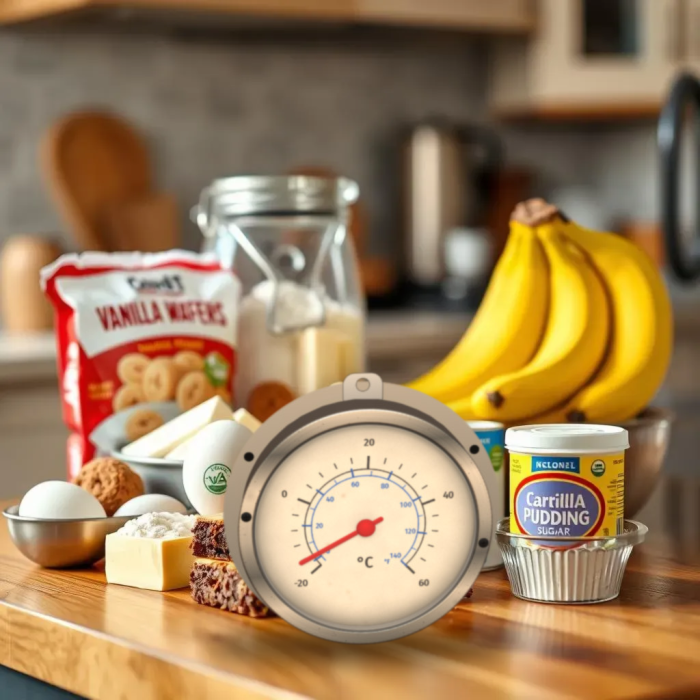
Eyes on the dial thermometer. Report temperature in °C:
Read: -16 °C
